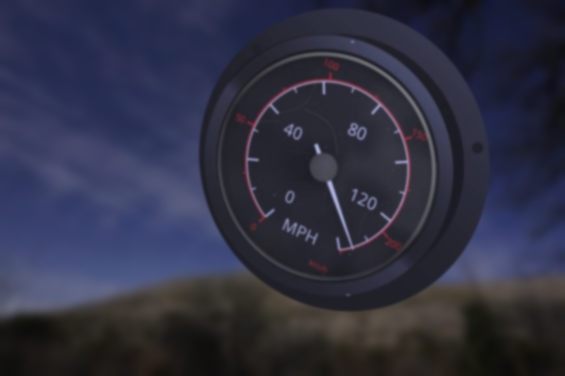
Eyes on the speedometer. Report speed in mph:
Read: 135 mph
